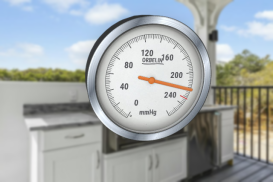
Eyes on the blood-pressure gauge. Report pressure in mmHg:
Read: 220 mmHg
